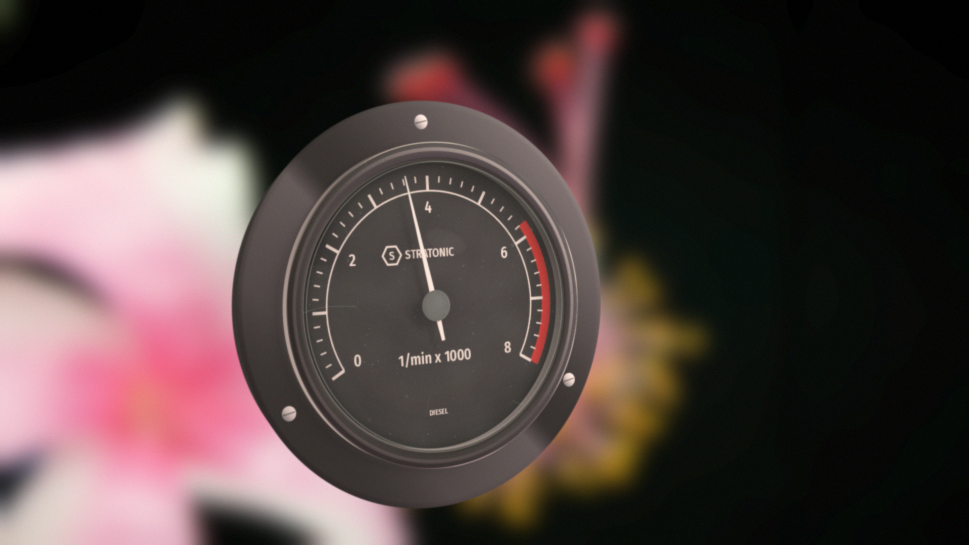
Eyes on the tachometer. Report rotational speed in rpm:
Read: 3600 rpm
